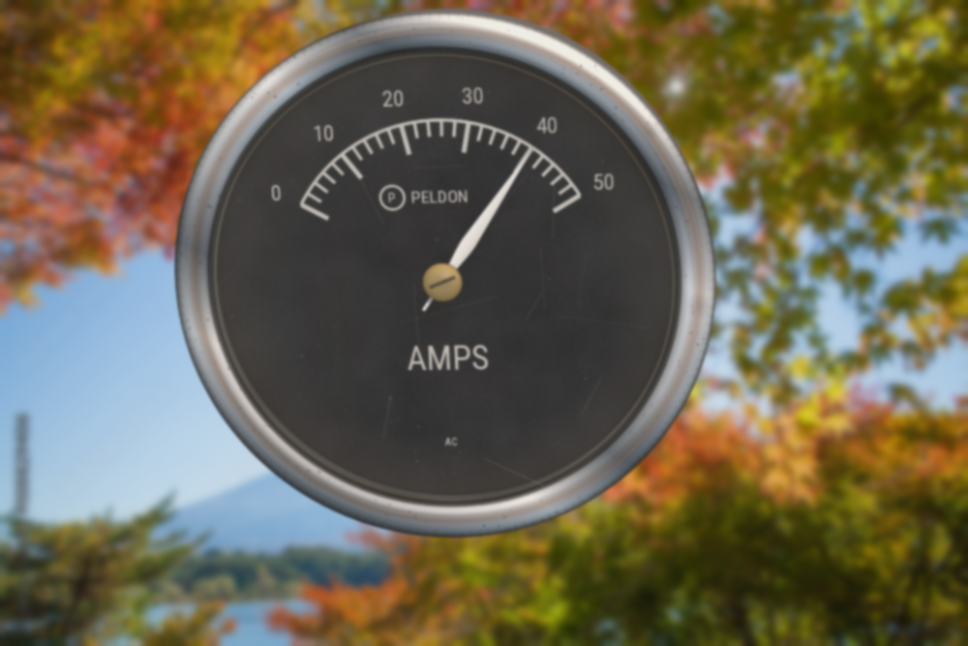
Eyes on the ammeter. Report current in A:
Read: 40 A
